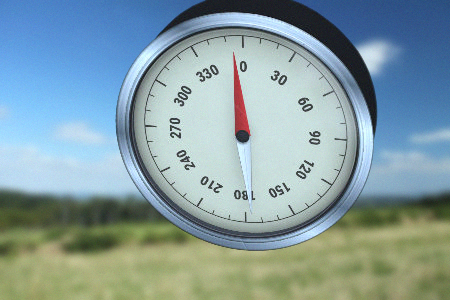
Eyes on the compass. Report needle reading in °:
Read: 355 °
